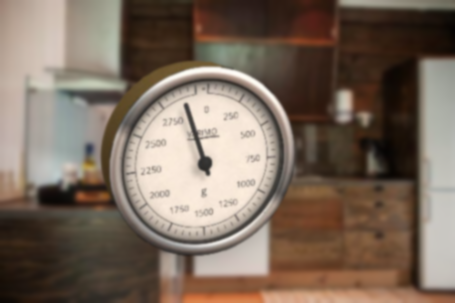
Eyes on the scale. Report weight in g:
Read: 2900 g
